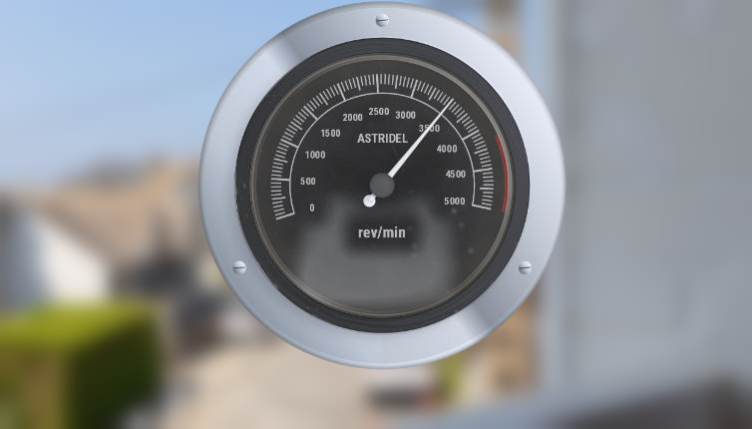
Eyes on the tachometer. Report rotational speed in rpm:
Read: 3500 rpm
